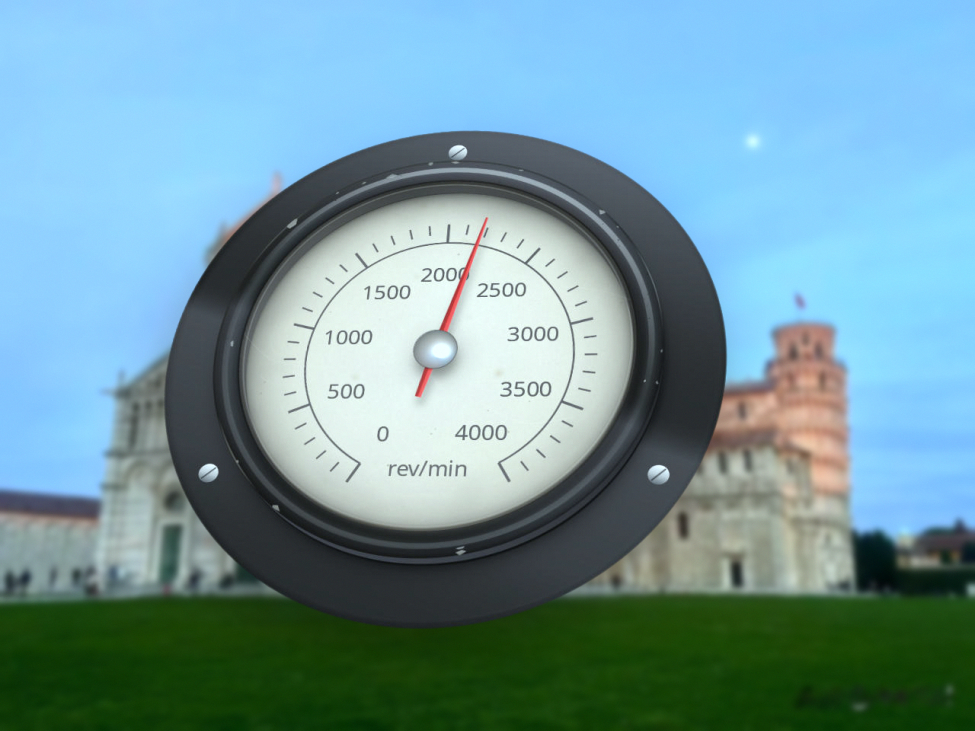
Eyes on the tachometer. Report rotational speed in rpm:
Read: 2200 rpm
